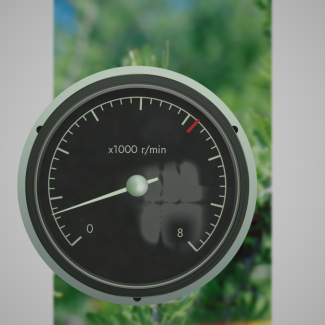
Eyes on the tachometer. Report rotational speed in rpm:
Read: 700 rpm
